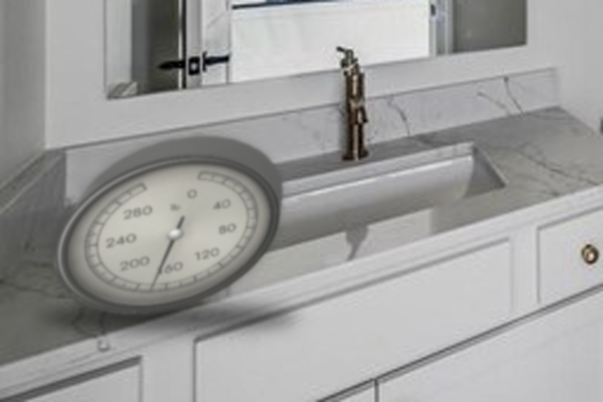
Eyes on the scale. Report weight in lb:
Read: 170 lb
